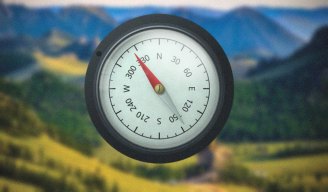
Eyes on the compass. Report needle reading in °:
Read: 325 °
